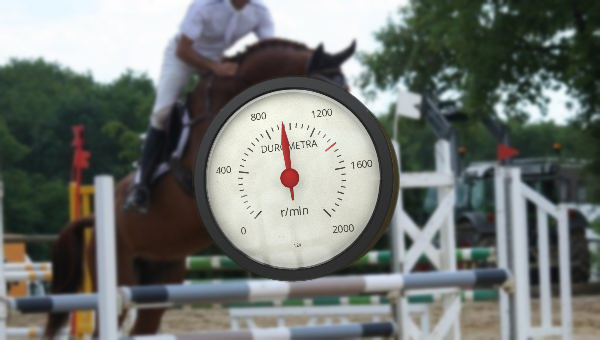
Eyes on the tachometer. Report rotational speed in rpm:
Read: 950 rpm
